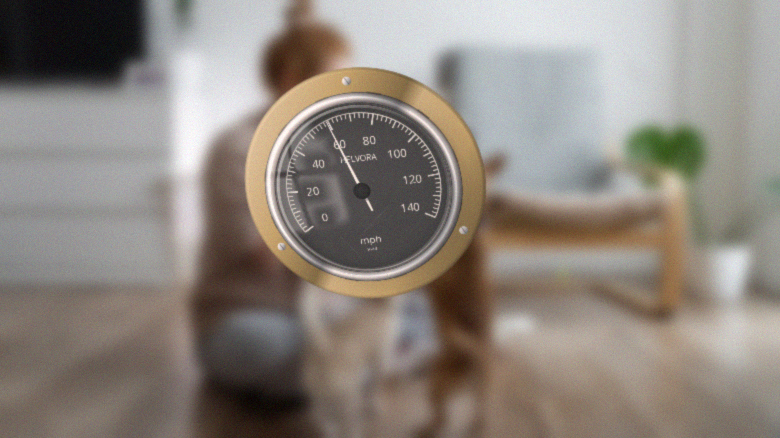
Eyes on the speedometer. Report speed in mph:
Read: 60 mph
